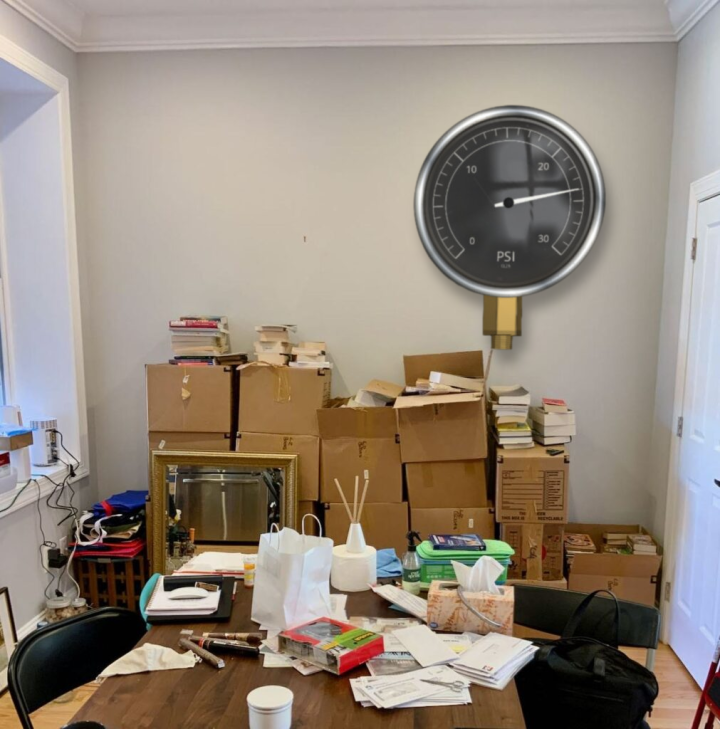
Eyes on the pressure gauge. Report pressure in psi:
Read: 24 psi
